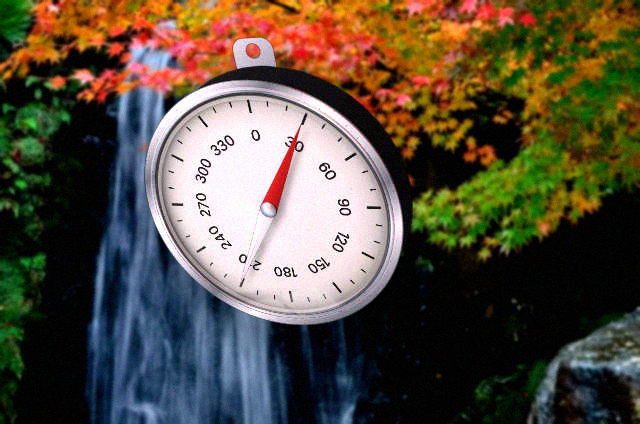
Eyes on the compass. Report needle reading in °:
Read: 30 °
